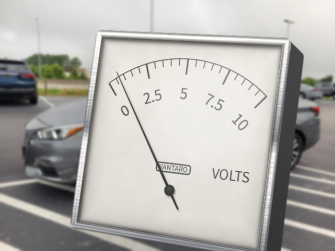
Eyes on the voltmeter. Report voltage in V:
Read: 0.75 V
